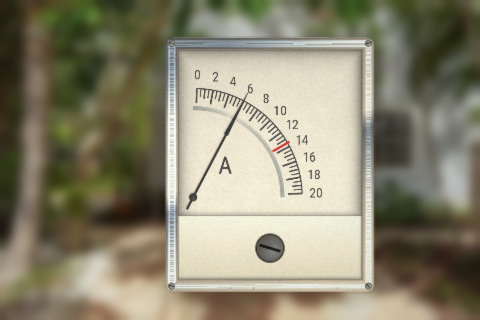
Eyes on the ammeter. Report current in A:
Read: 6 A
